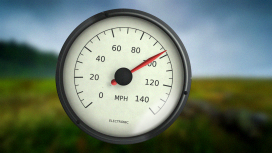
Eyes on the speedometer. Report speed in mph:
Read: 97.5 mph
